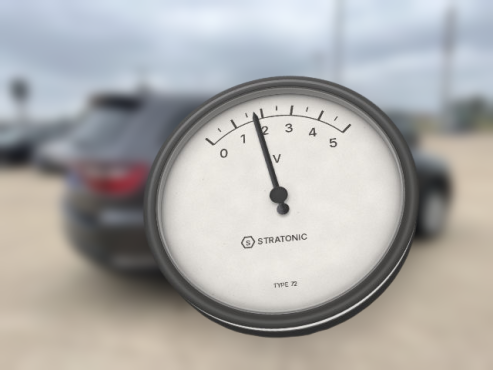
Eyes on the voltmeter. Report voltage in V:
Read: 1.75 V
